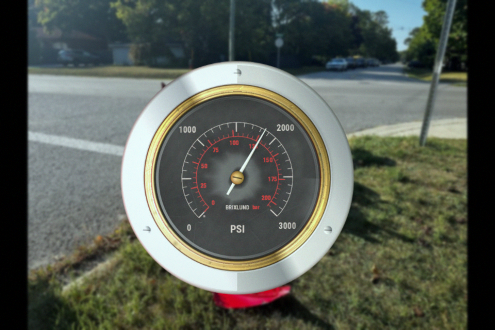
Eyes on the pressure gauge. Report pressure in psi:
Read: 1850 psi
